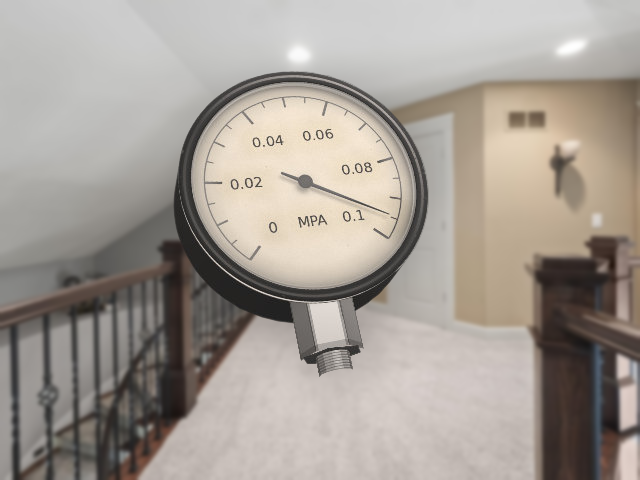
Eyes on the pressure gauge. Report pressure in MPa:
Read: 0.095 MPa
